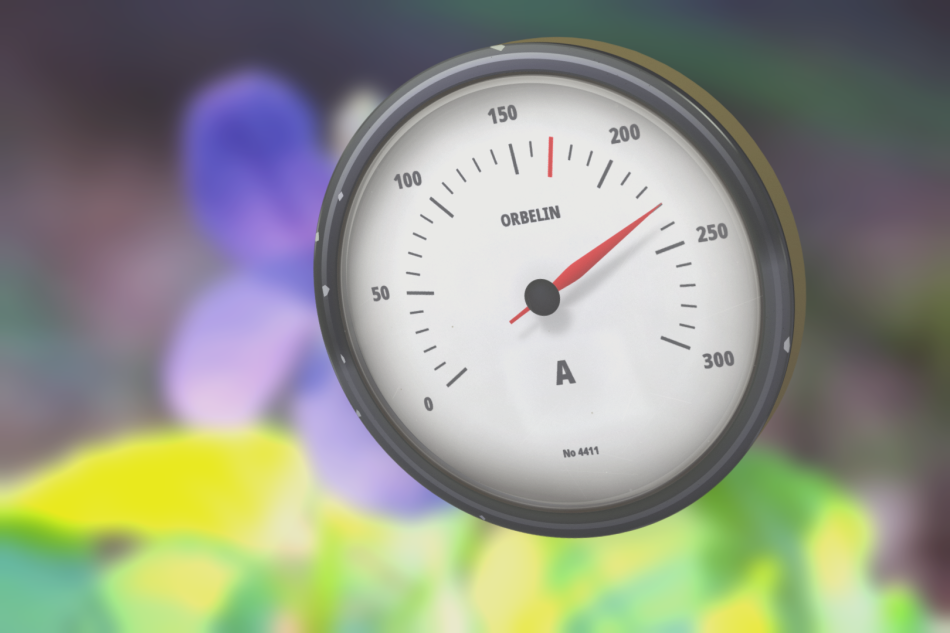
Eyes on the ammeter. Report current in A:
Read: 230 A
